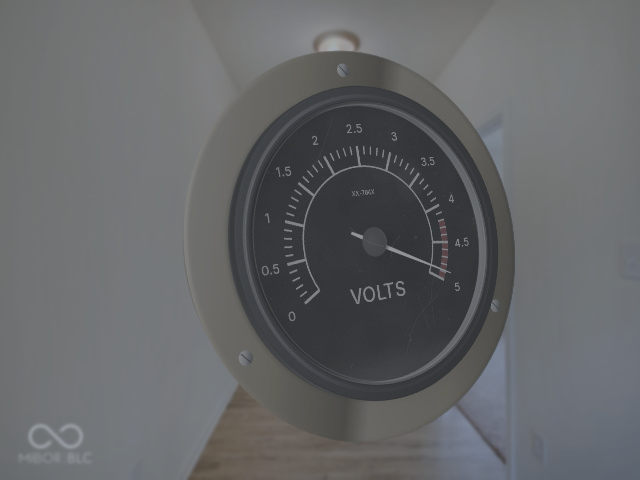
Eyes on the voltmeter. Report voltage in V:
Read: 4.9 V
